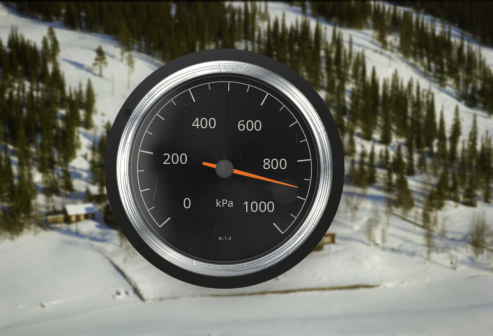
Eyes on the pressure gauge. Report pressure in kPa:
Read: 875 kPa
